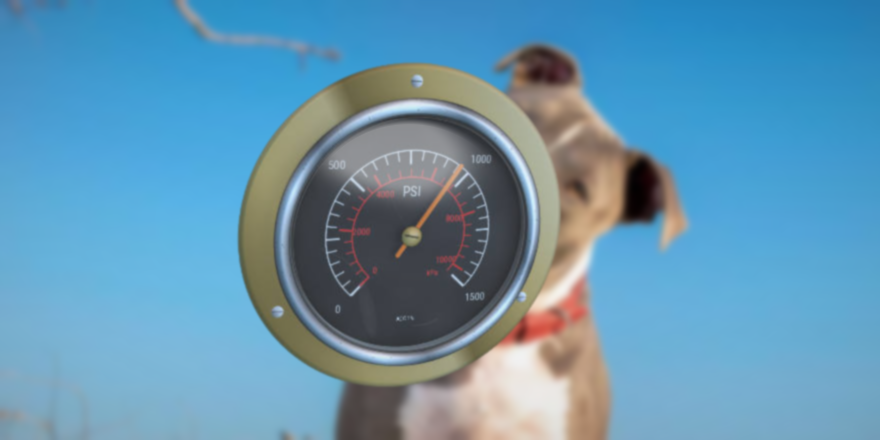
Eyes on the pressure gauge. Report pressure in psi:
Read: 950 psi
